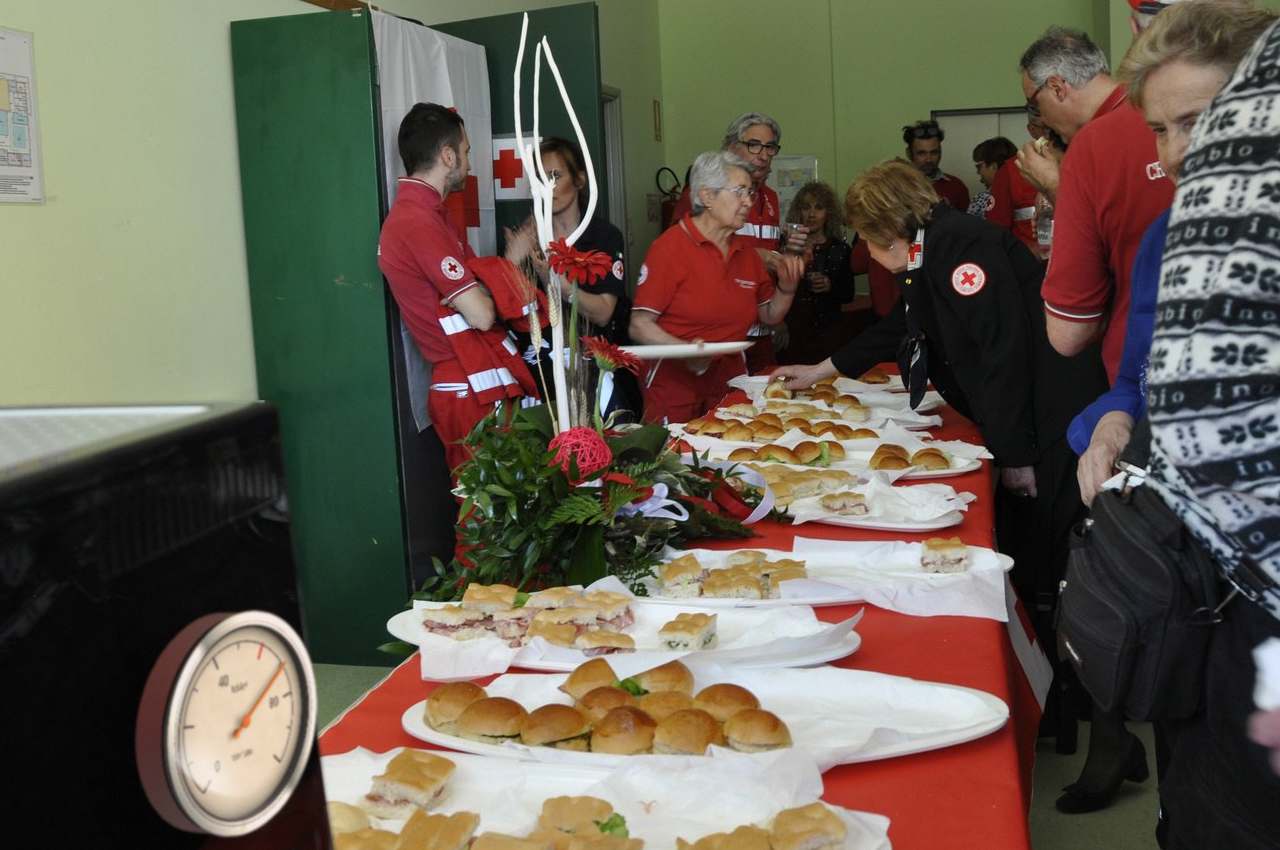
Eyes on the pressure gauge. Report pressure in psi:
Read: 70 psi
